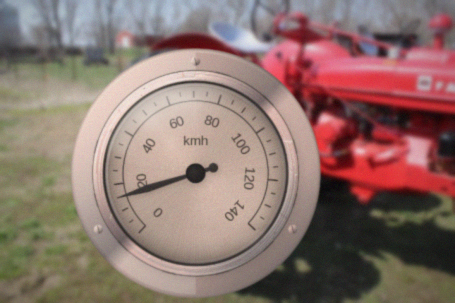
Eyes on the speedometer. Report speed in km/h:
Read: 15 km/h
